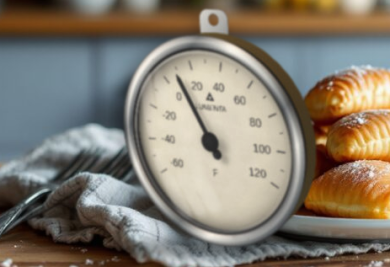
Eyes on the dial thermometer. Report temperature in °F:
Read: 10 °F
